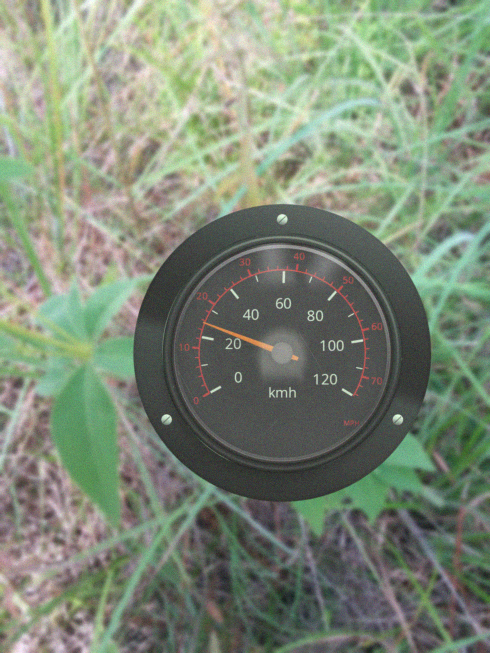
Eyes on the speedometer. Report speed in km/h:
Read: 25 km/h
